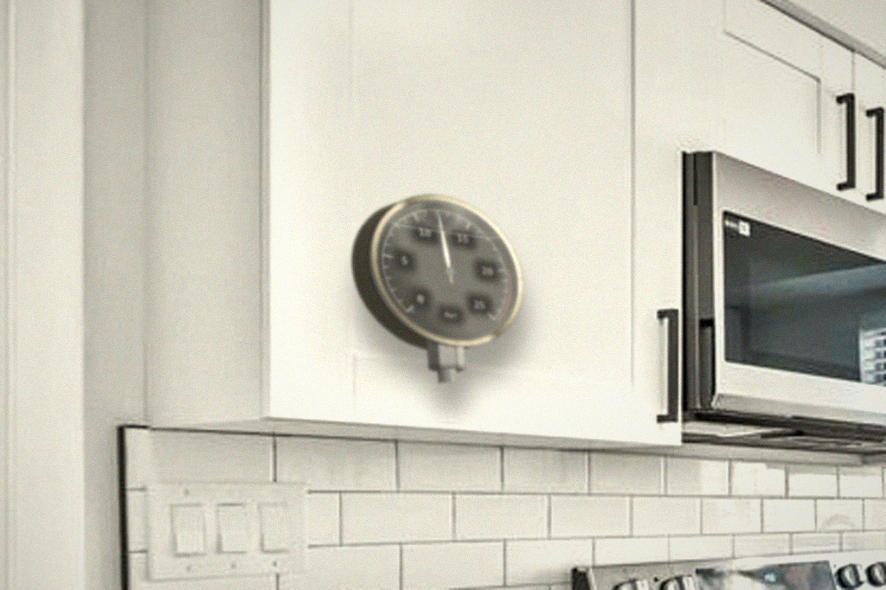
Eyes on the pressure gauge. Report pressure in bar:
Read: 12 bar
